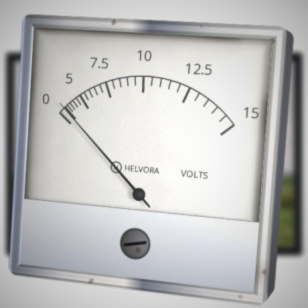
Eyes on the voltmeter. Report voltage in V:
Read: 2.5 V
